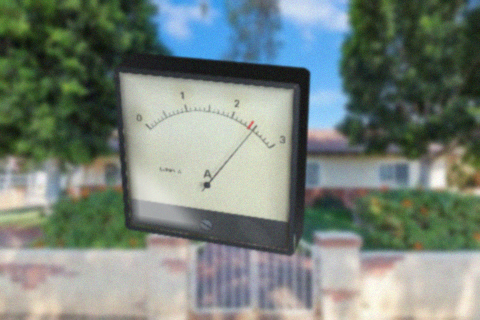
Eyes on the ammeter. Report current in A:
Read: 2.5 A
